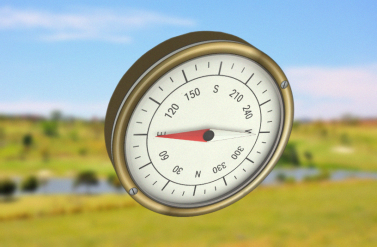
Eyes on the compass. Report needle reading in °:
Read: 90 °
